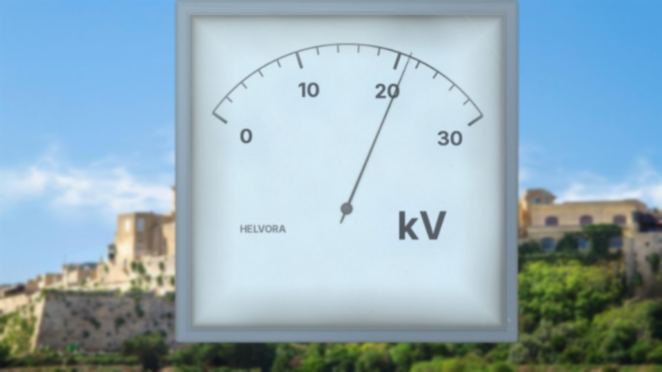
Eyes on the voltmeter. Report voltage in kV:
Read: 21 kV
